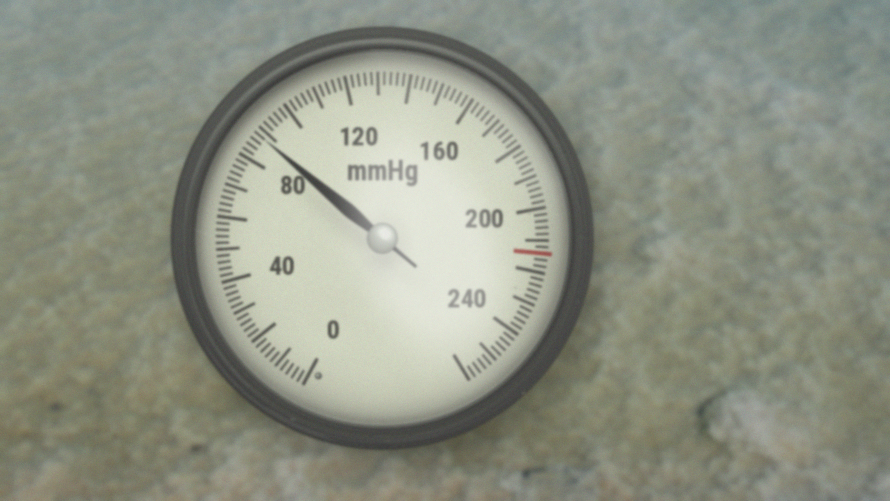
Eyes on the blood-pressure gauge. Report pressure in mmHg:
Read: 88 mmHg
